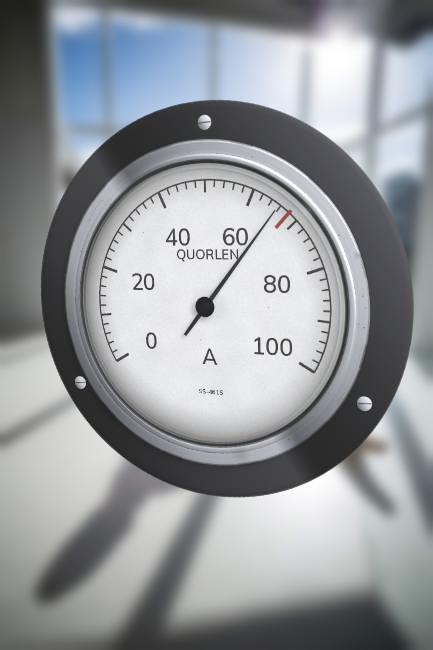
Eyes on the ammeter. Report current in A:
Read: 66 A
